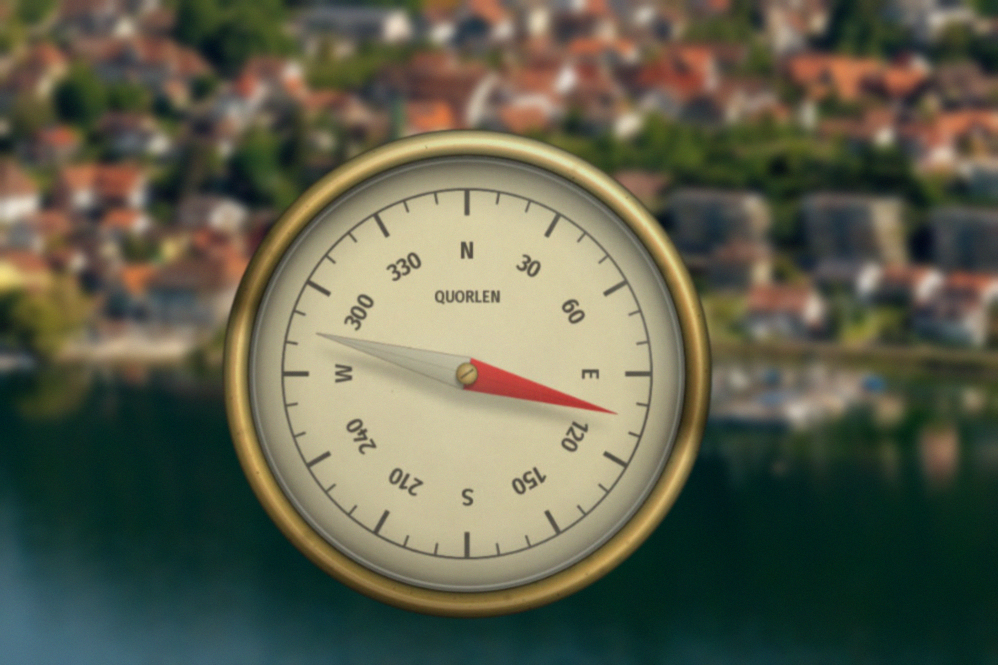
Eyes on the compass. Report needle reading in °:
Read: 105 °
